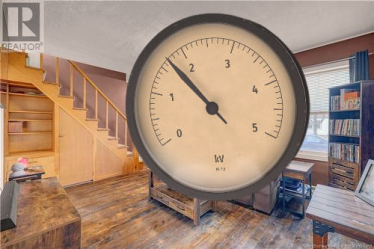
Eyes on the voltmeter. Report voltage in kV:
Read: 1.7 kV
